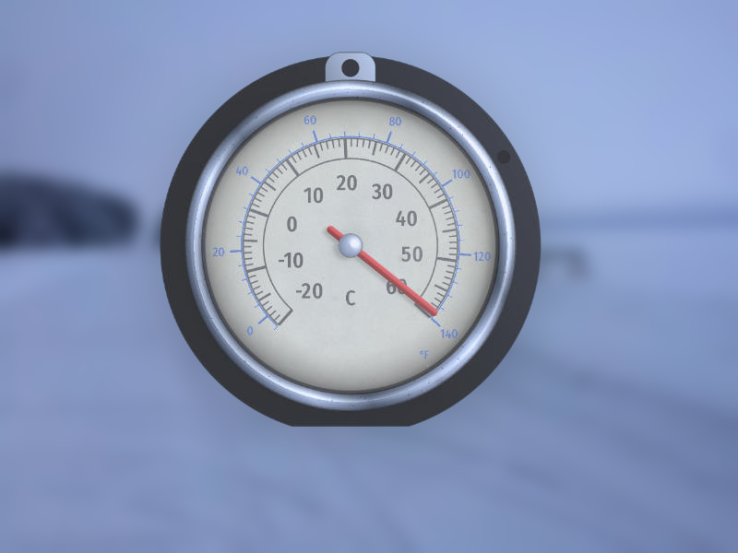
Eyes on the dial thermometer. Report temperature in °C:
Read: 59 °C
